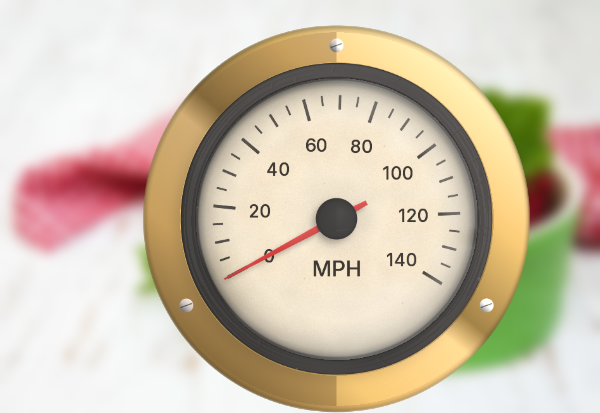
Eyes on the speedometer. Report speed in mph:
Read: 0 mph
